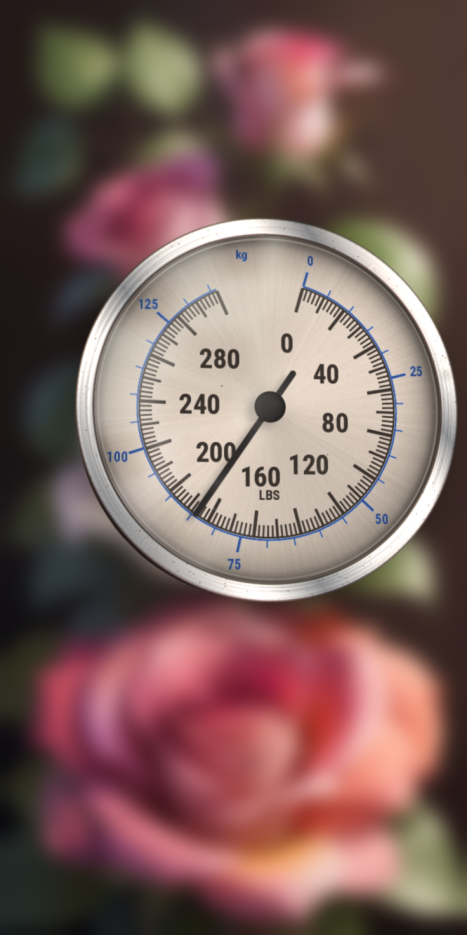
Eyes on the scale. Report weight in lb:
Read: 186 lb
